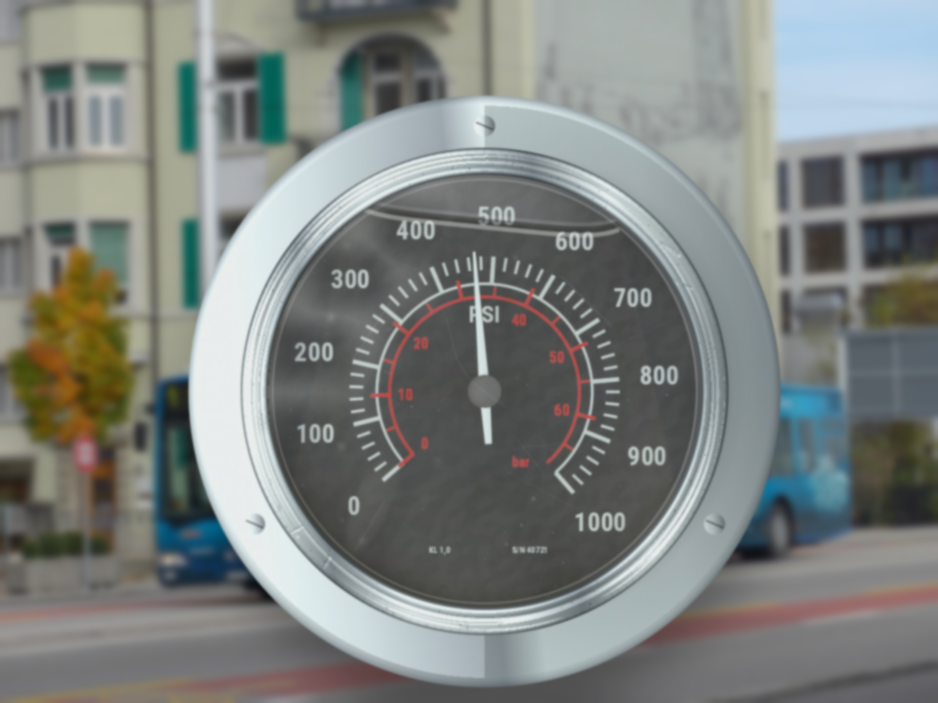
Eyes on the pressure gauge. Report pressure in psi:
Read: 470 psi
